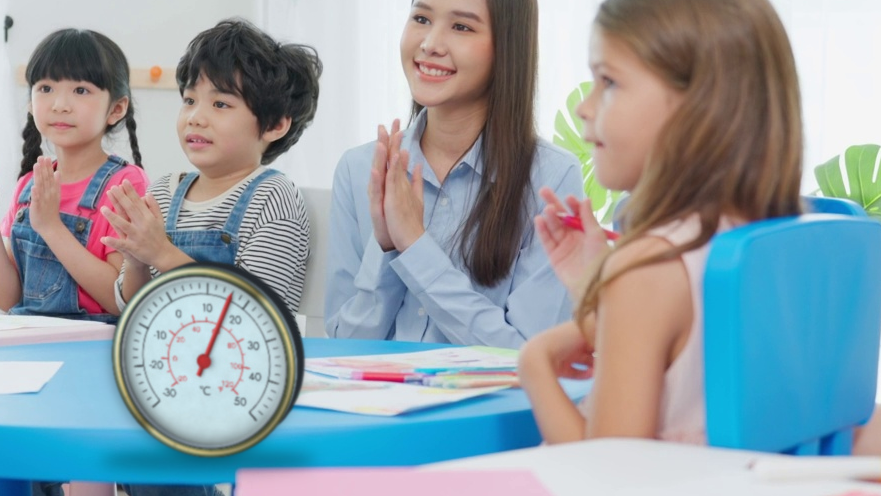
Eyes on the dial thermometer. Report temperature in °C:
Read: 16 °C
